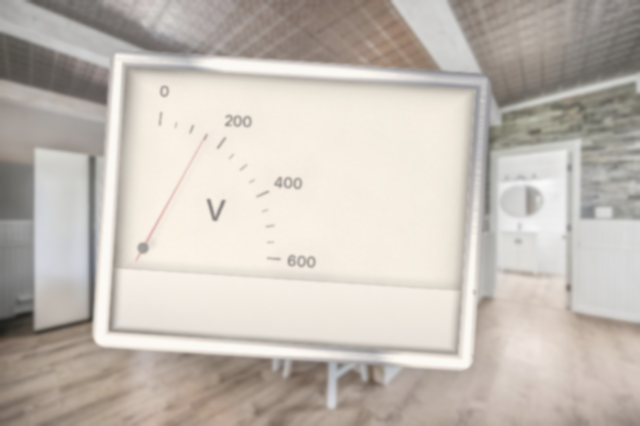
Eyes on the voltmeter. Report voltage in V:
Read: 150 V
